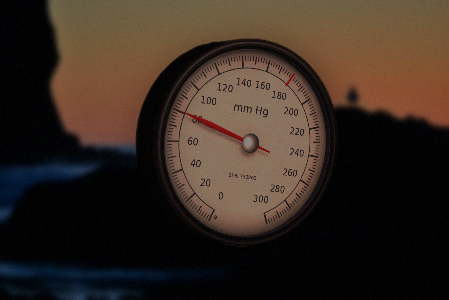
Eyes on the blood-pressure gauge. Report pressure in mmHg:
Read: 80 mmHg
